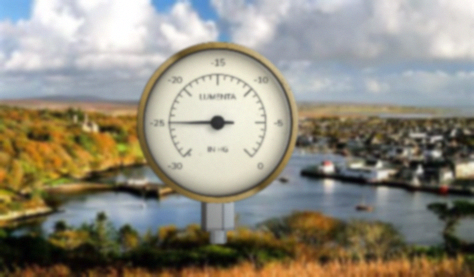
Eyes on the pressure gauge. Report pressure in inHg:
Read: -25 inHg
